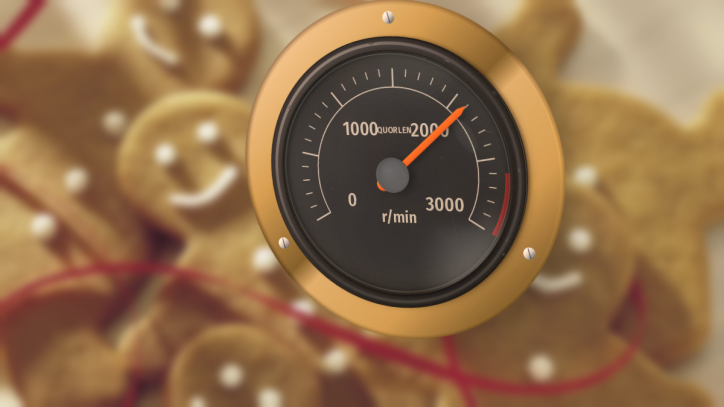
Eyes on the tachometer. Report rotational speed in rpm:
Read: 2100 rpm
